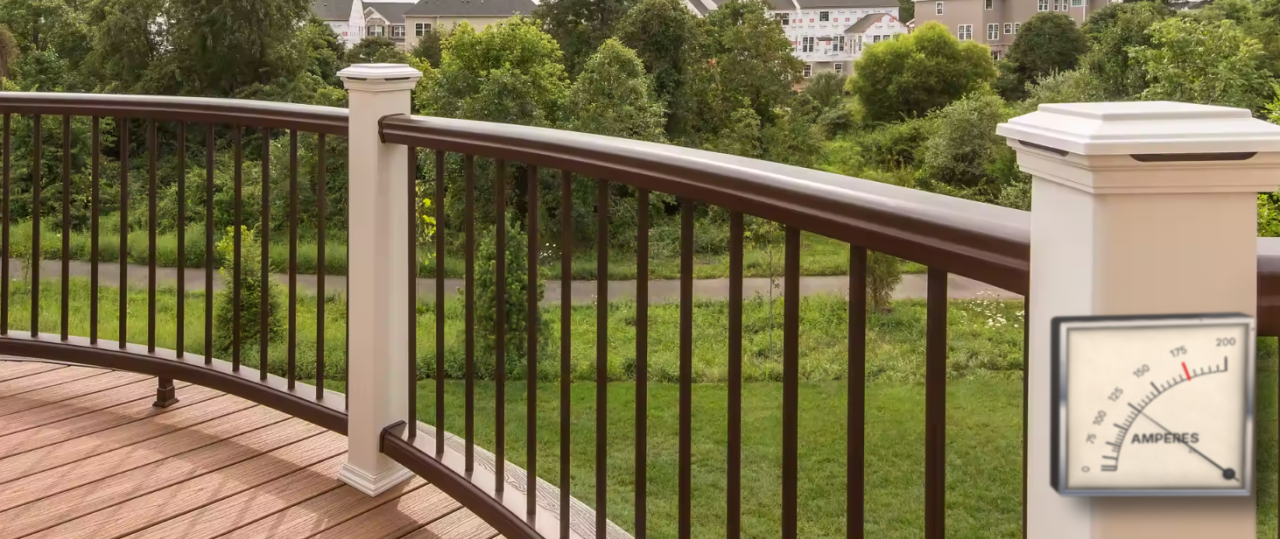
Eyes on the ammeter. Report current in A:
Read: 125 A
